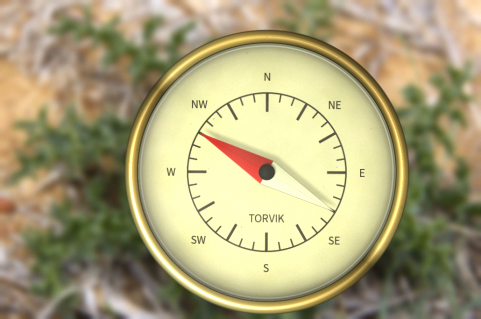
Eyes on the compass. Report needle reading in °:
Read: 300 °
